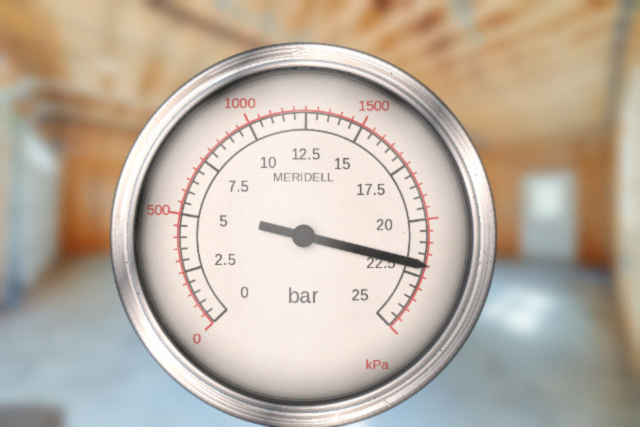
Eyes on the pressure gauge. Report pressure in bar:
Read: 22 bar
